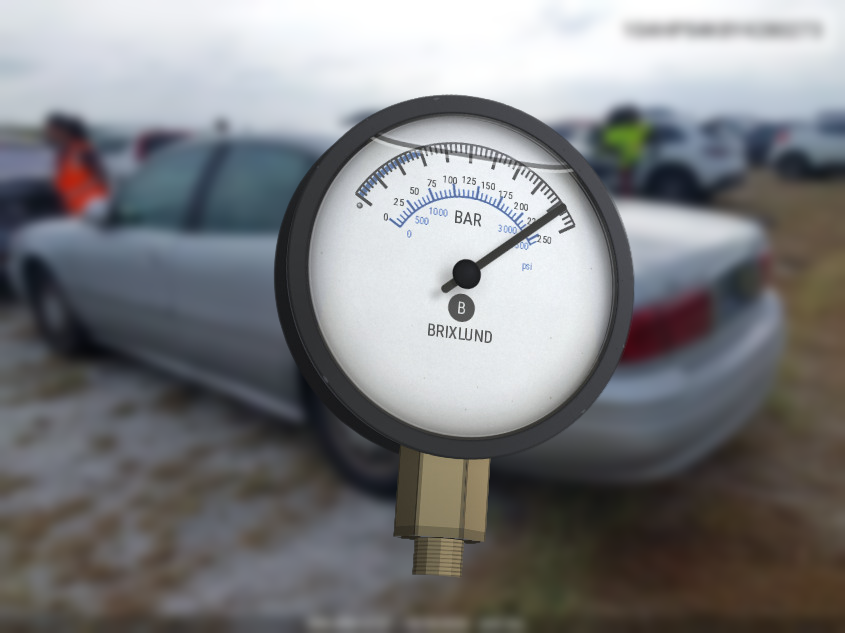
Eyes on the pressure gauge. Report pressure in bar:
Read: 230 bar
